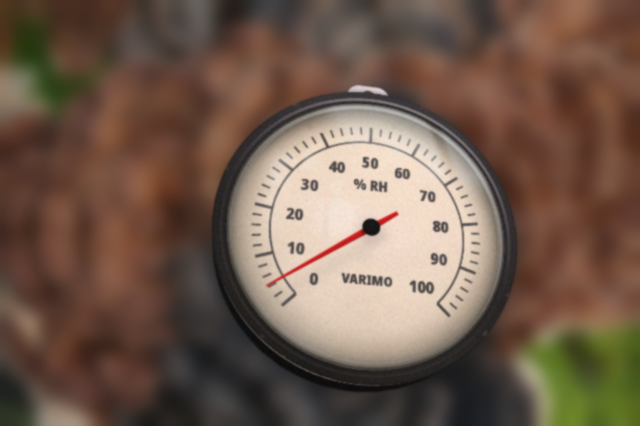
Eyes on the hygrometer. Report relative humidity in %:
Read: 4 %
